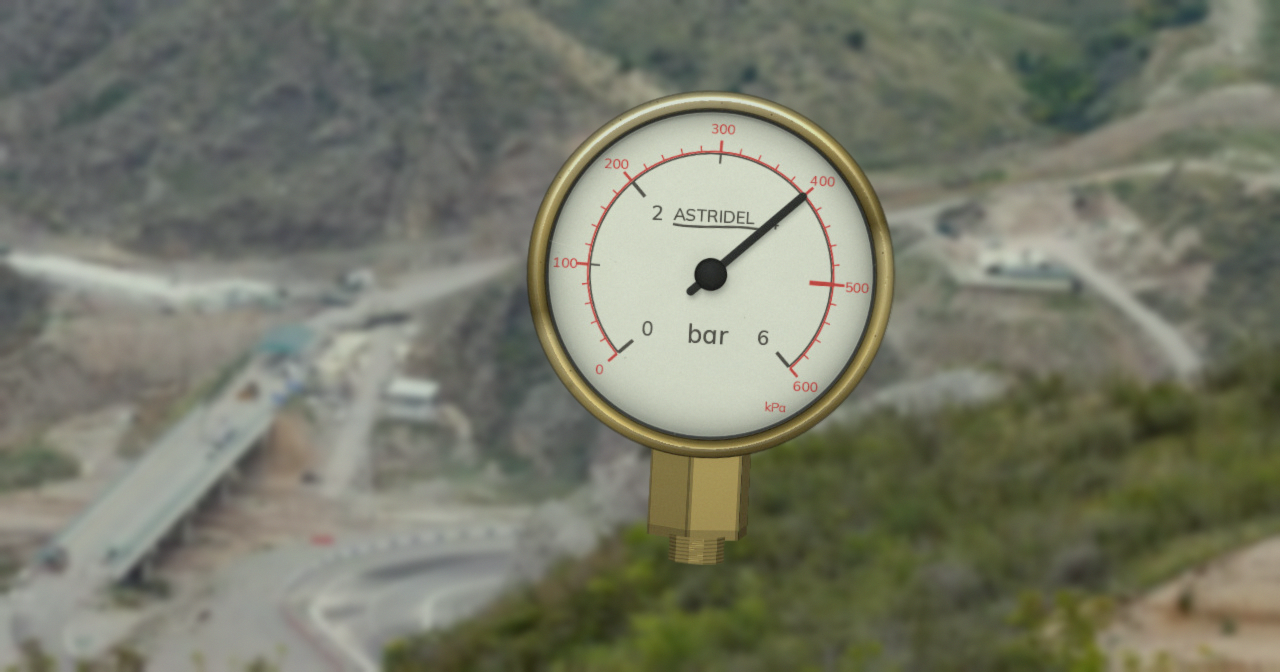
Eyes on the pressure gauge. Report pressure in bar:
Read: 4 bar
